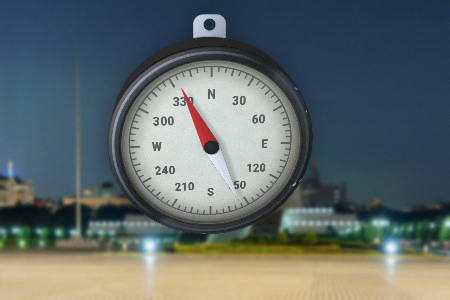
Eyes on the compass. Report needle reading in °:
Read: 335 °
